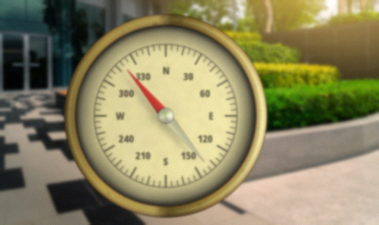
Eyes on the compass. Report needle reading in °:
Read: 320 °
